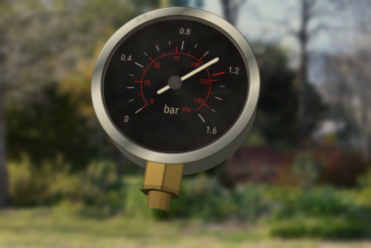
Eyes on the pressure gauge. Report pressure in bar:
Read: 1.1 bar
